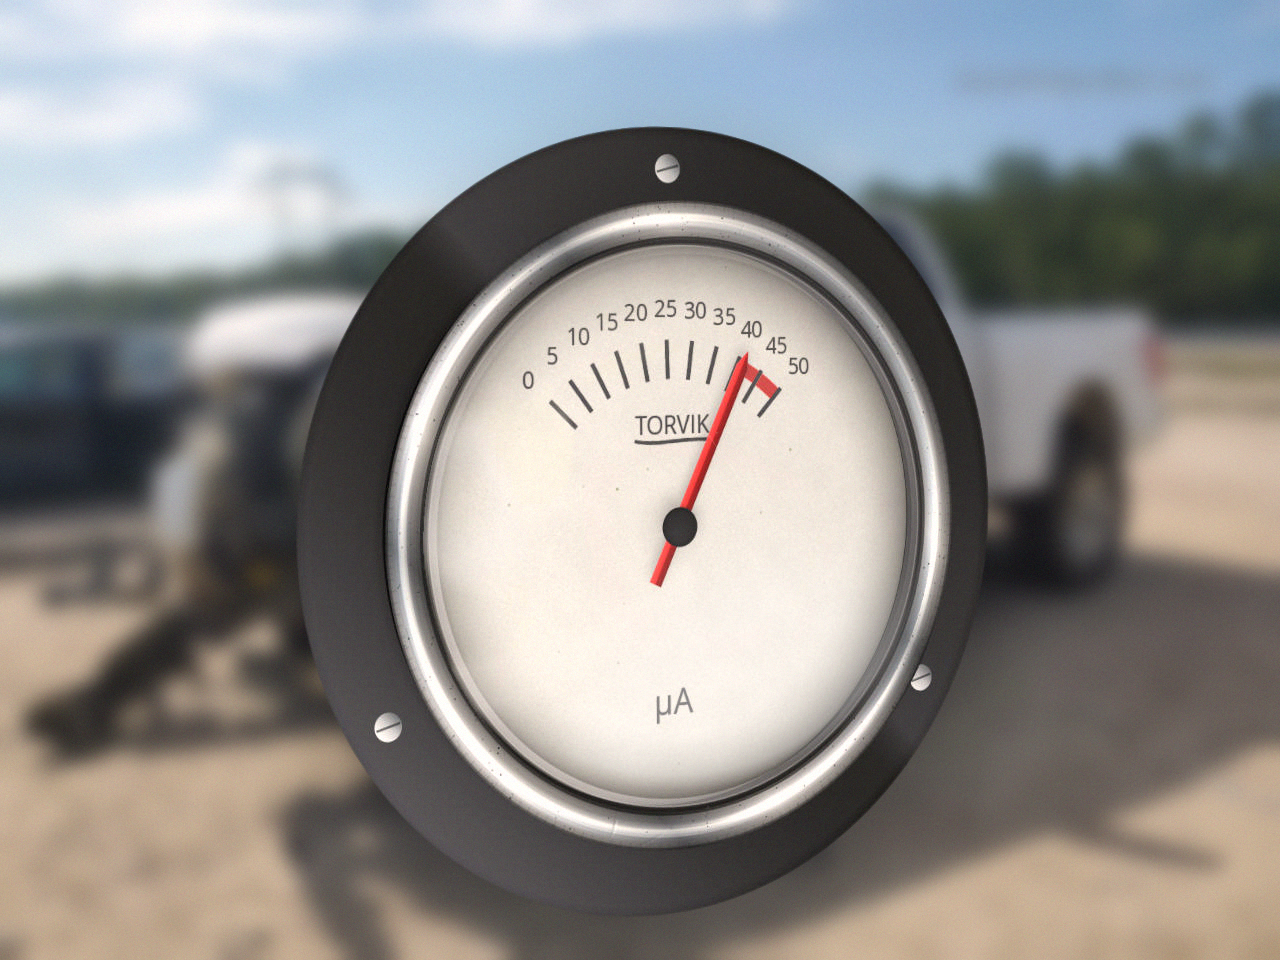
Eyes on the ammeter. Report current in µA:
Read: 40 µA
